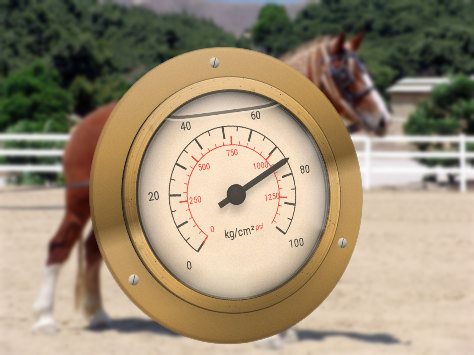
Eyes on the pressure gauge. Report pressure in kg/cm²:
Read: 75 kg/cm²
